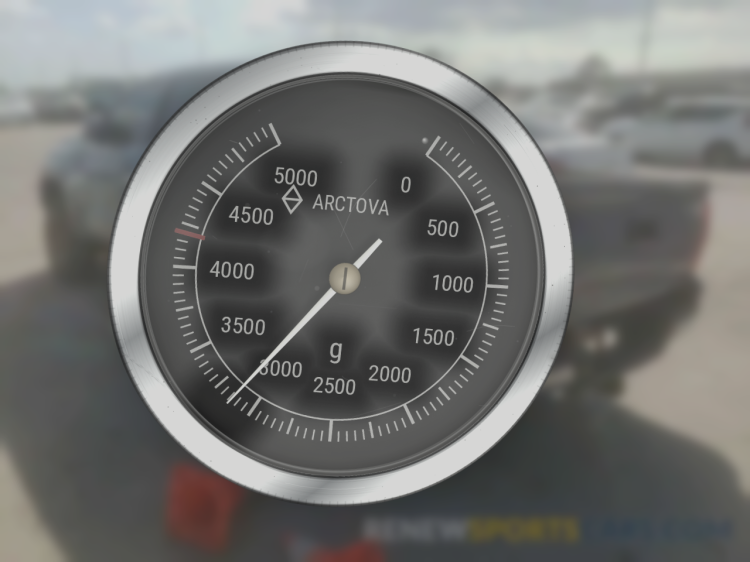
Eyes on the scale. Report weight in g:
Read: 3150 g
